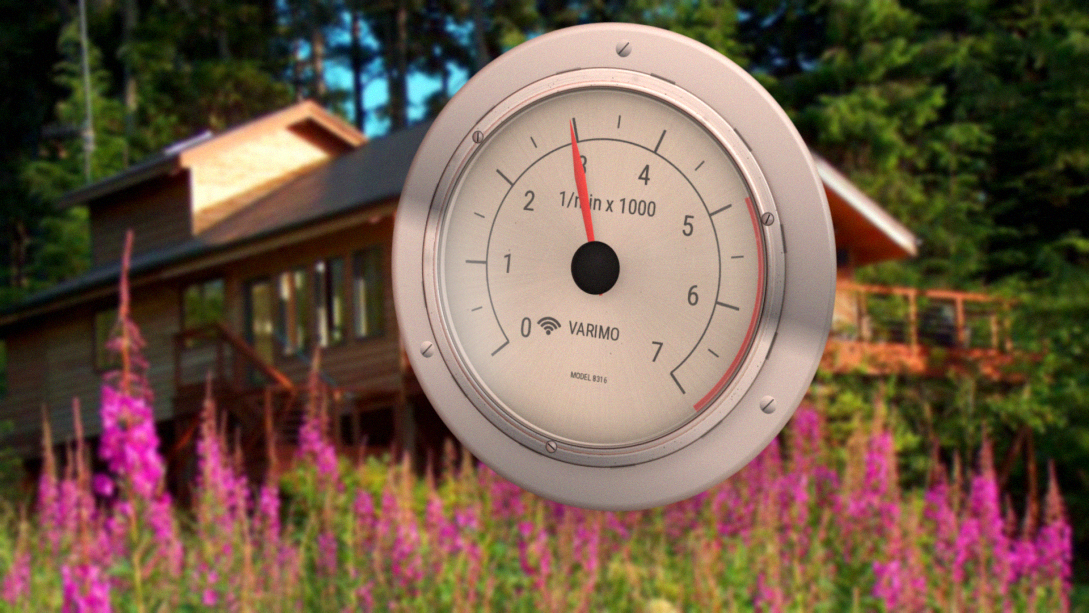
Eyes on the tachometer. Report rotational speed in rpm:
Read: 3000 rpm
